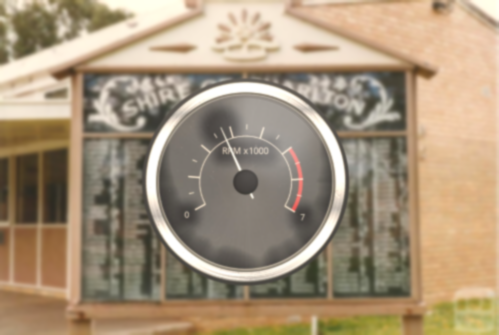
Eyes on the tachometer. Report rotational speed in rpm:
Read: 2750 rpm
